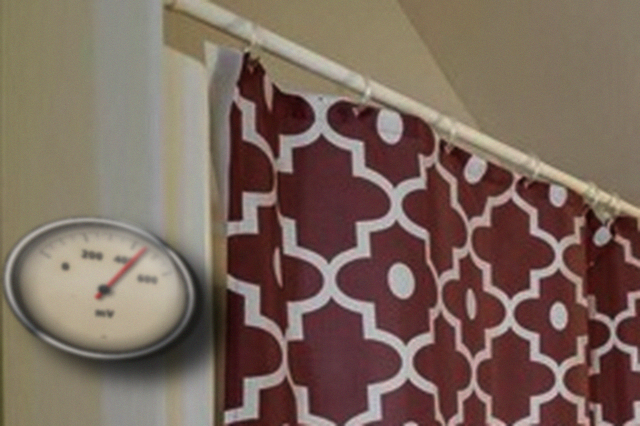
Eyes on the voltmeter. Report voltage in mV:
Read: 450 mV
